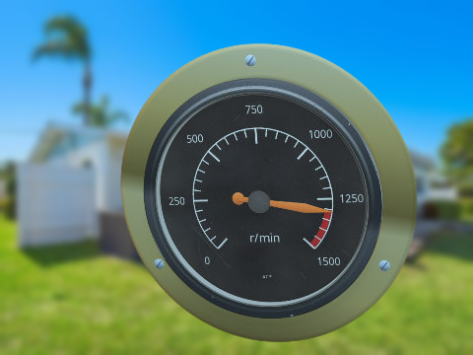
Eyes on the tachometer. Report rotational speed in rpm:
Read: 1300 rpm
